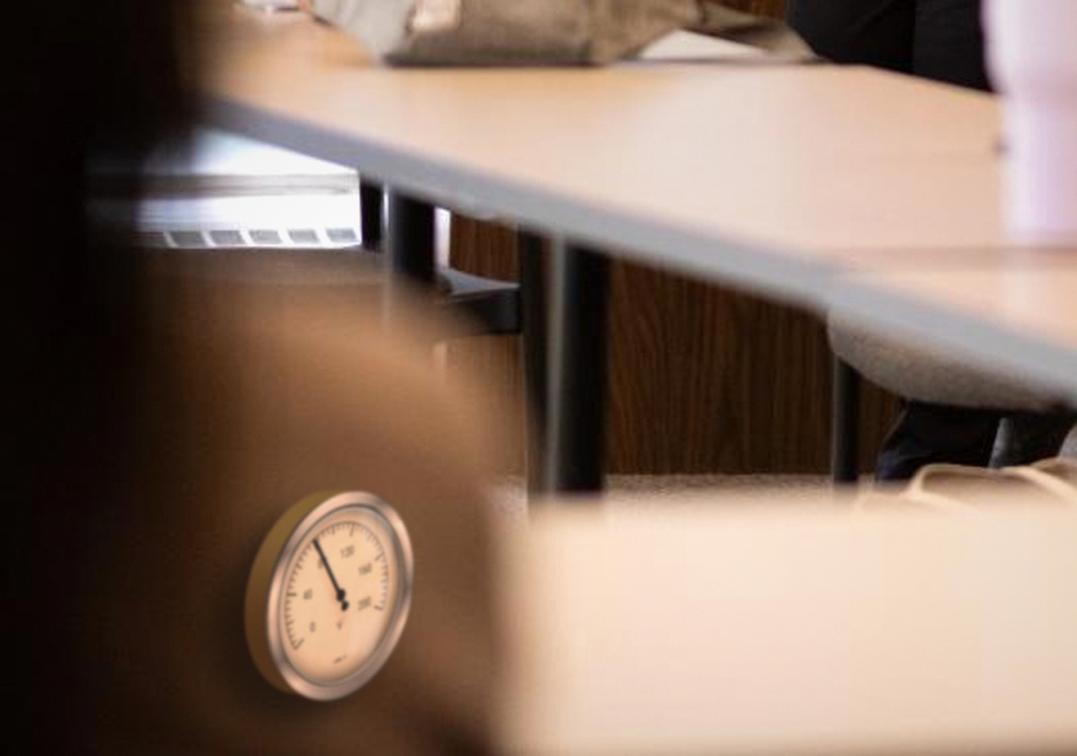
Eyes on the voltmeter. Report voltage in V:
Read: 80 V
